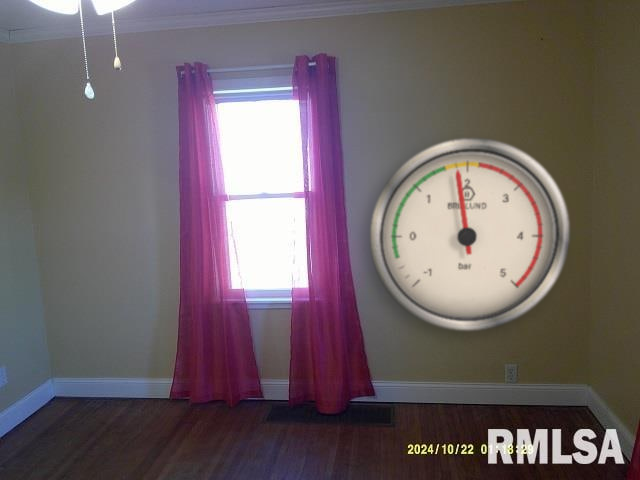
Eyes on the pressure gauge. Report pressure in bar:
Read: 1.8 bar
